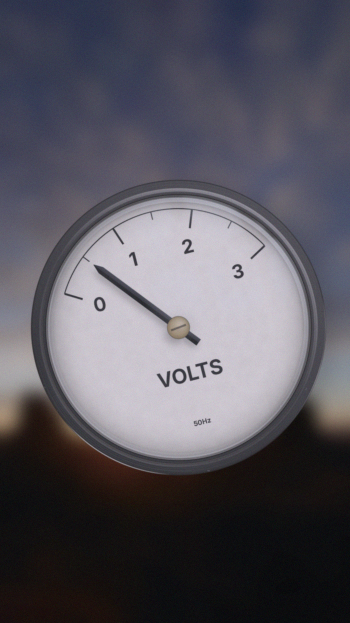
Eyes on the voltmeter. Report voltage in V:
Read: 0.5 V
